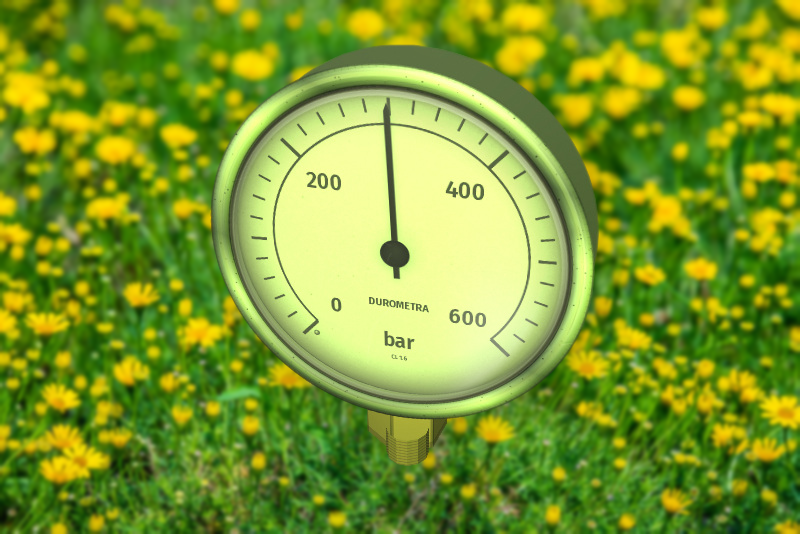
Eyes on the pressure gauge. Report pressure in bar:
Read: 300 bar
